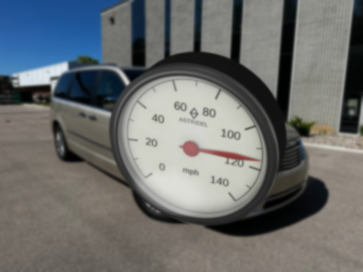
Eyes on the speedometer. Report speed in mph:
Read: 115 mph
